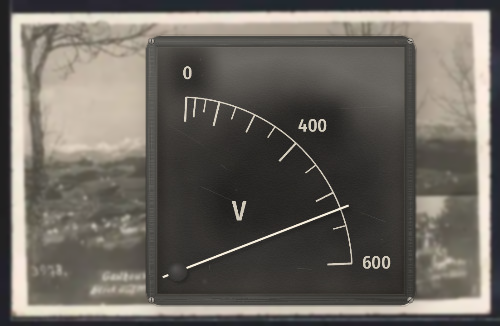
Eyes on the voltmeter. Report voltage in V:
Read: 525 V
